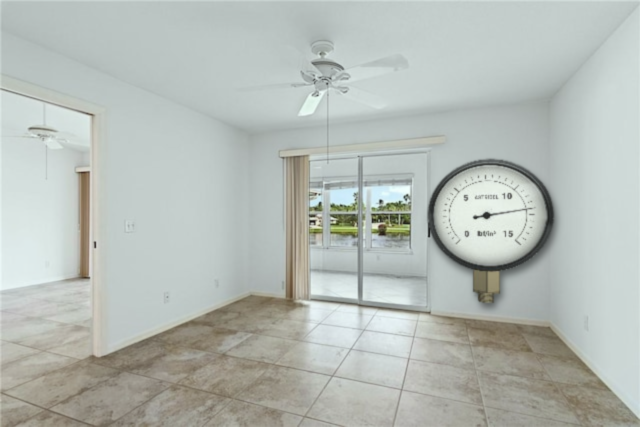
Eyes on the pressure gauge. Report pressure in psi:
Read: 12 psi
